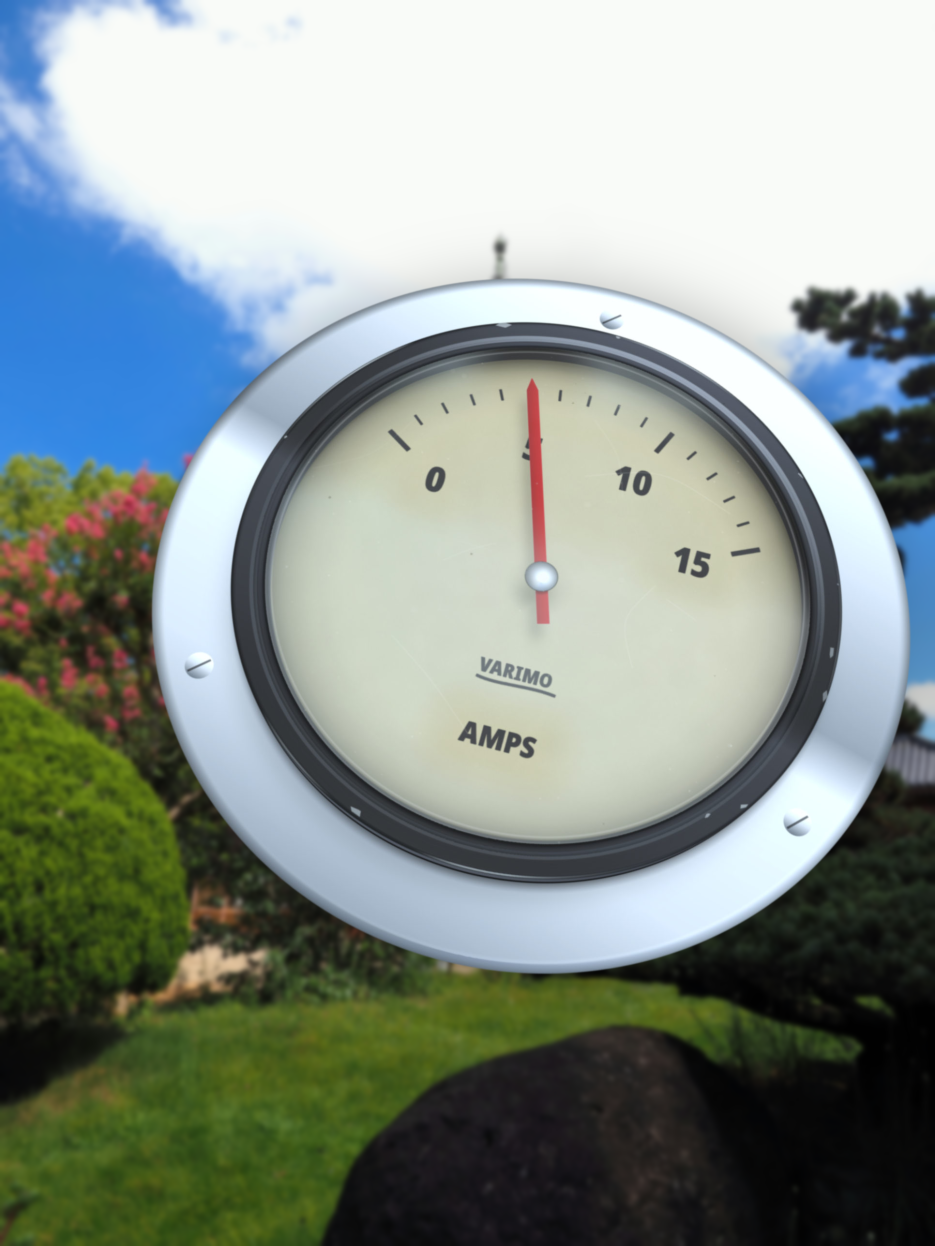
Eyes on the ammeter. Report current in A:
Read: 5 A
